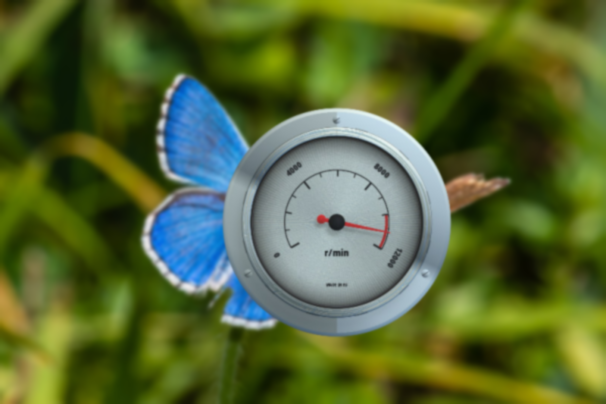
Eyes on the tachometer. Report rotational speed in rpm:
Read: 11000 rpm
